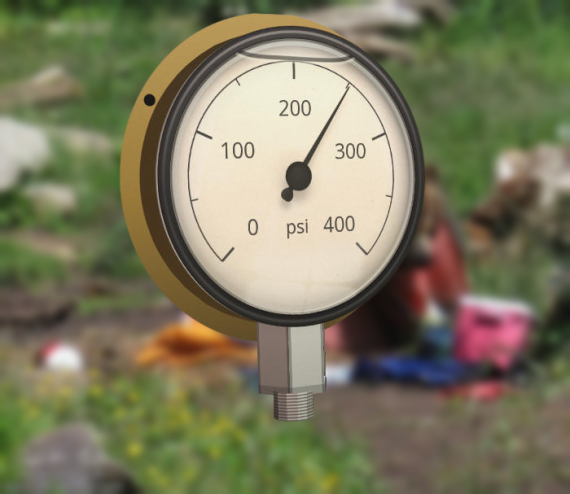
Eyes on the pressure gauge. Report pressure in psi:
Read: 250 psi
